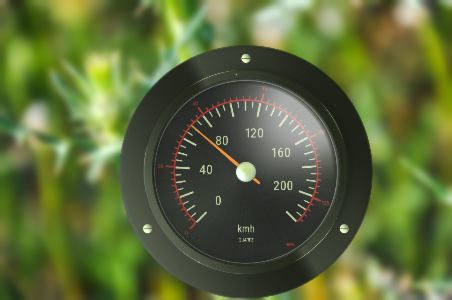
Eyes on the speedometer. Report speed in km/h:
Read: 70 km/h
